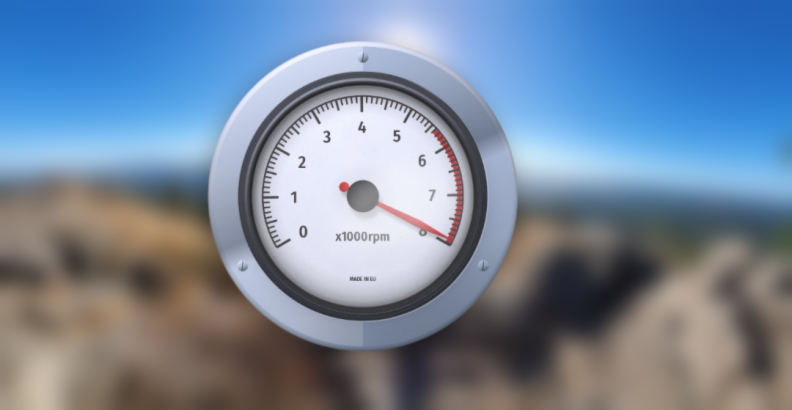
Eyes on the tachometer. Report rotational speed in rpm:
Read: 7900 rpm
